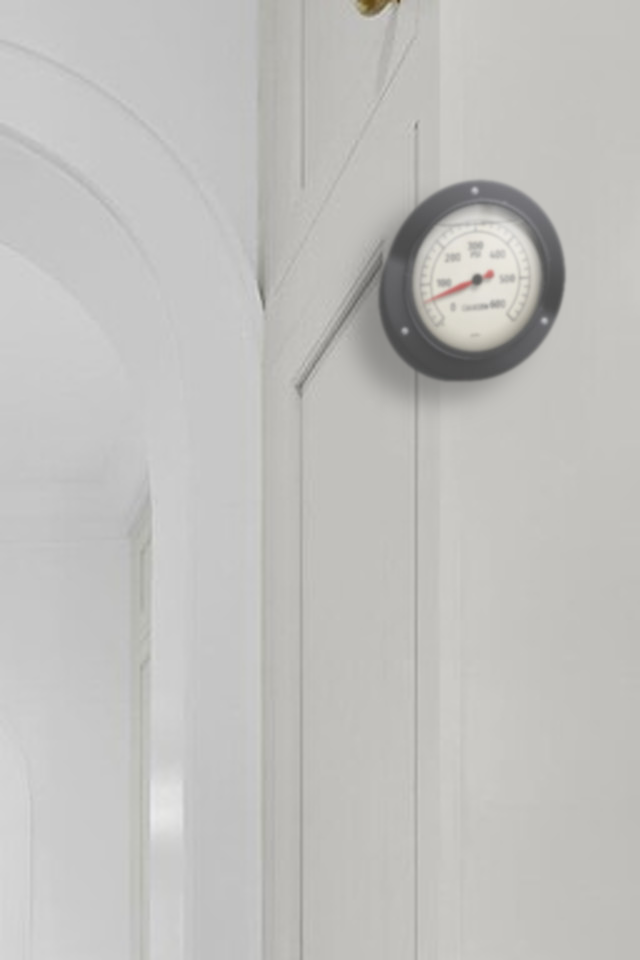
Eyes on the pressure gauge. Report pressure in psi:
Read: 60 psi
